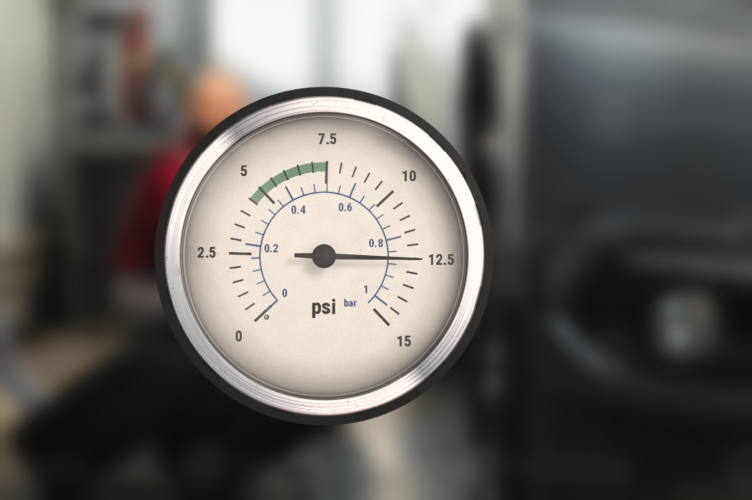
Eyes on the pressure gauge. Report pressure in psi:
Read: 12.5 psi
